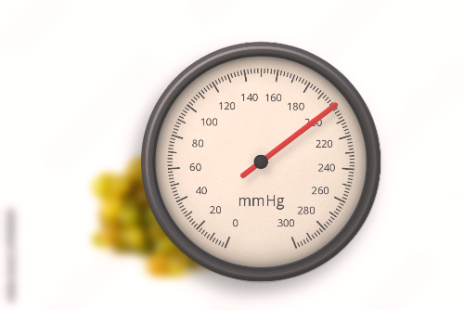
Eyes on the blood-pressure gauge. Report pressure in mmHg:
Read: 200 mmHg
